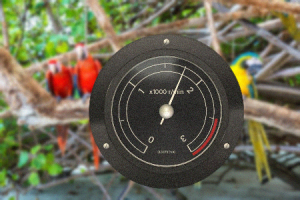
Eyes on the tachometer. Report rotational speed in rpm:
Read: 1750 rpm
